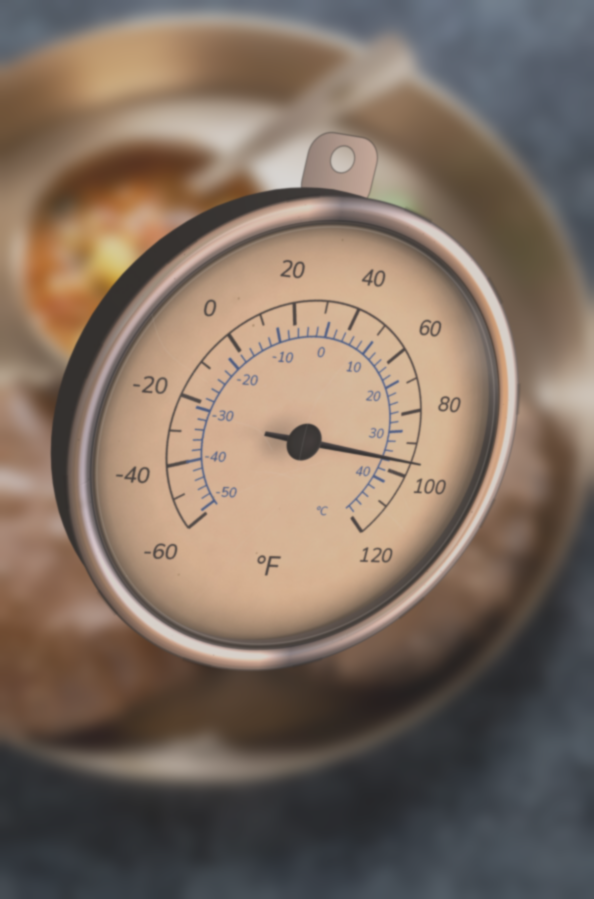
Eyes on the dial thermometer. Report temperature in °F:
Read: 95 °F
